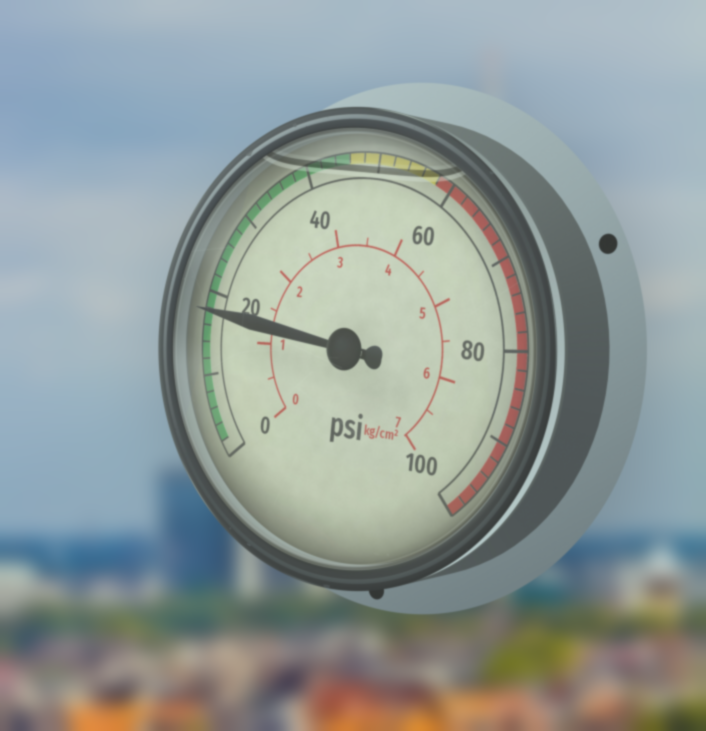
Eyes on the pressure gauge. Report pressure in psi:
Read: 18 psi
